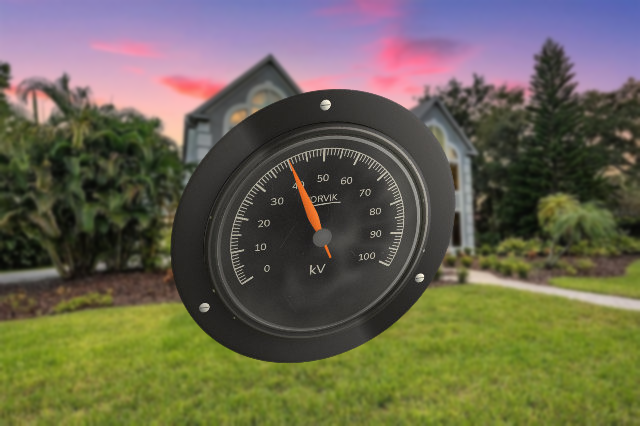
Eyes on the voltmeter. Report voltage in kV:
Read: 40 kV
